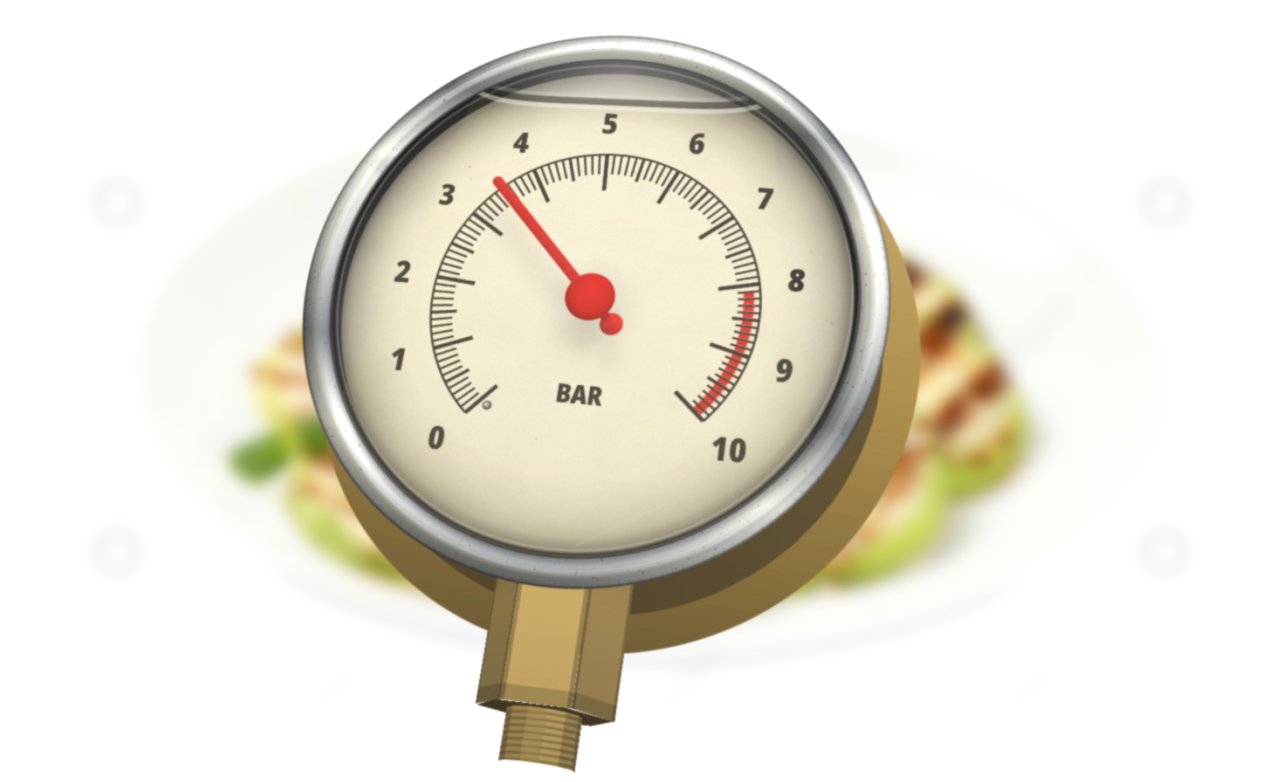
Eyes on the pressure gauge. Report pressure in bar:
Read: 3.5 bar
